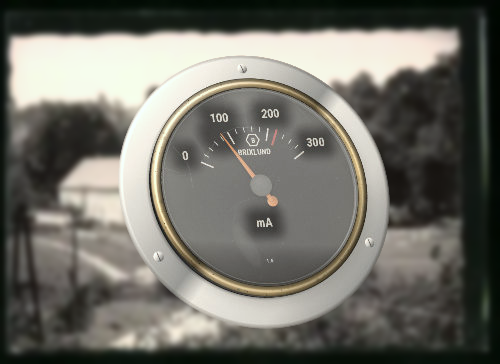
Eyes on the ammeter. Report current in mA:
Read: 80 mA
